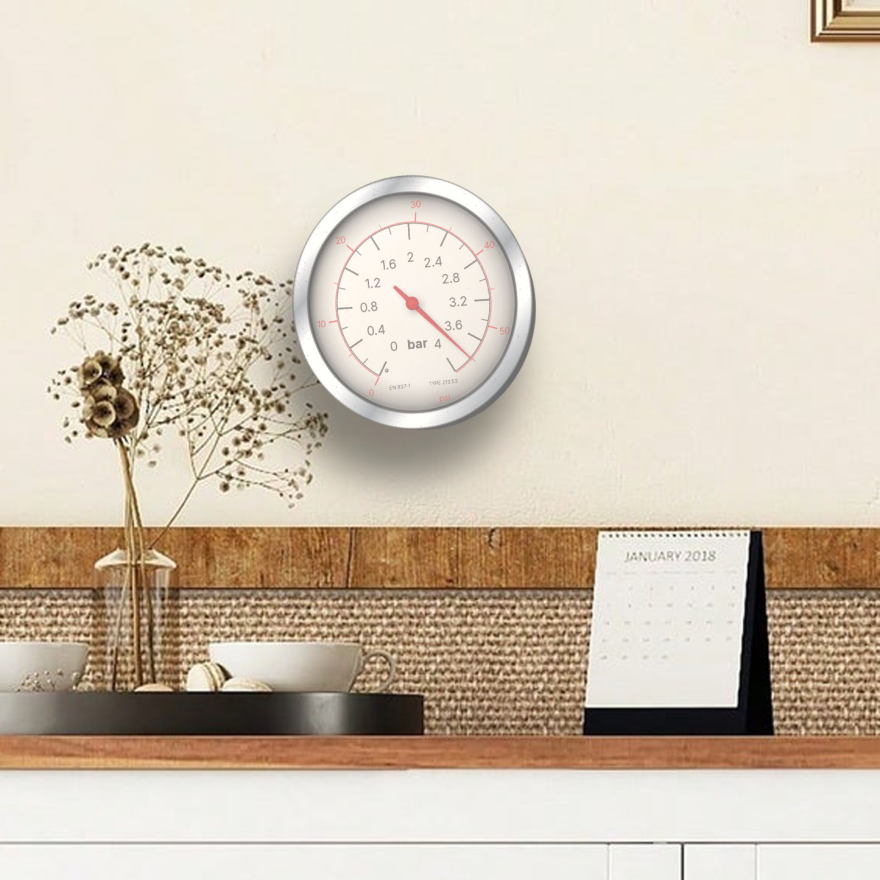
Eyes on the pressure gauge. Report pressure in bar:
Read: 3.8 bar
